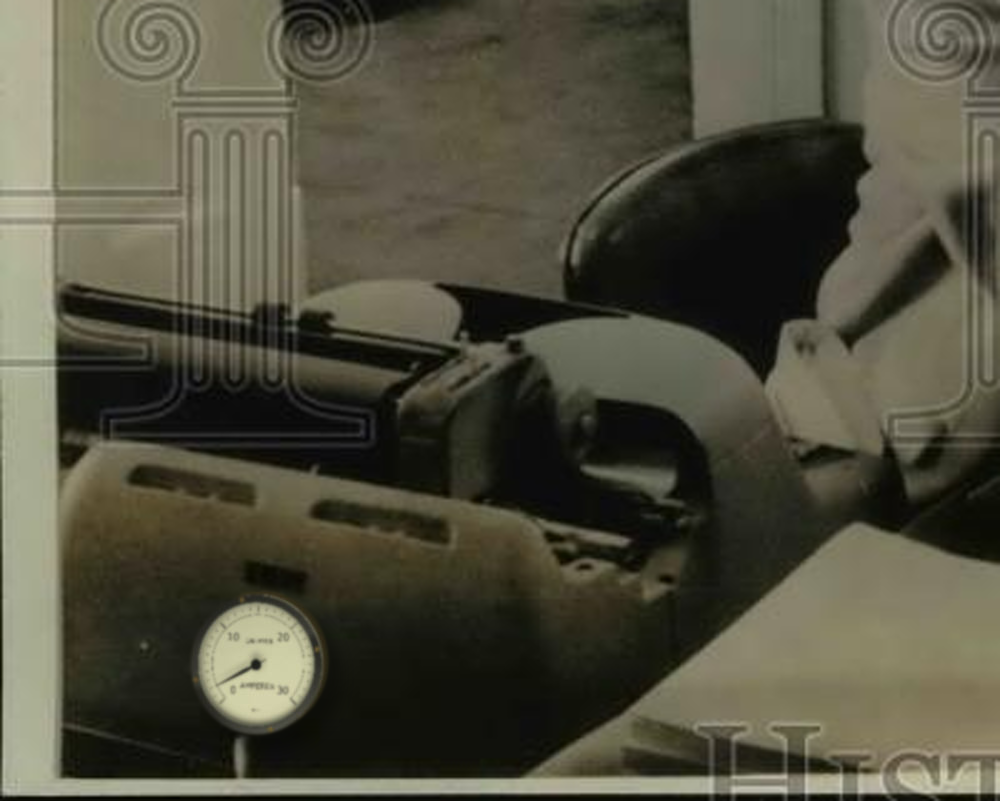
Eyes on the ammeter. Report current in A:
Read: 2 A
